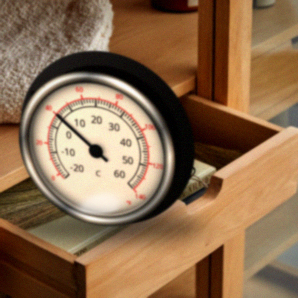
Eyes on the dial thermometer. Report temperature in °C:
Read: 5 °C
